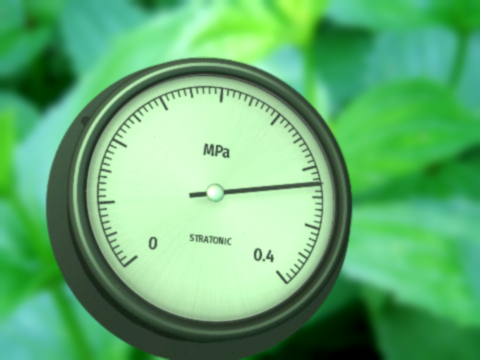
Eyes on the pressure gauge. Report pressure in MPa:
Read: 0.315 MPa
